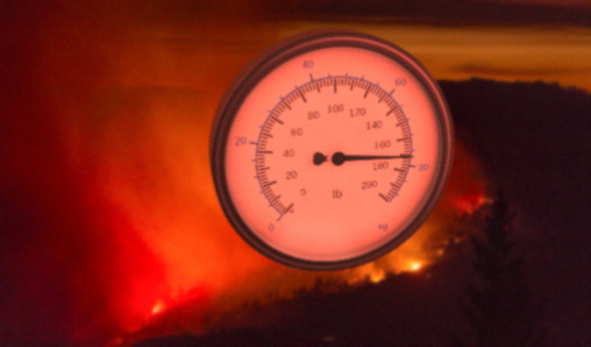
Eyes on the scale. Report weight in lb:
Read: 170 lb
